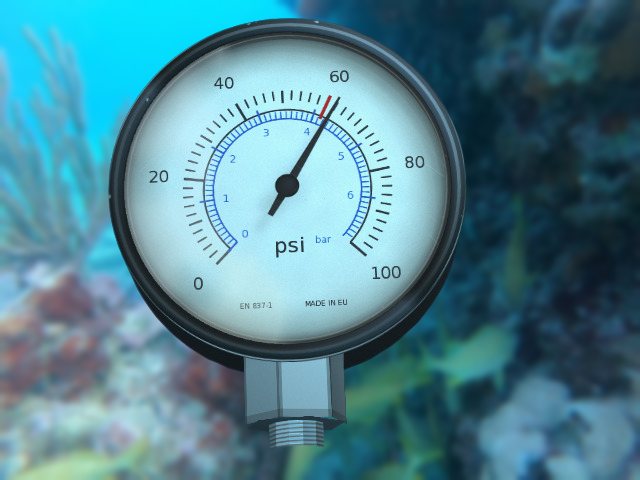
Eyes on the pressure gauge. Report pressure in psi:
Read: 62 psi
